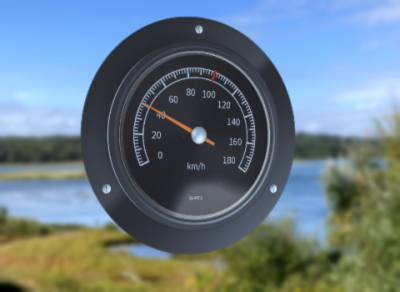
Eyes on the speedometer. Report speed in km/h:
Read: 40 km/h
